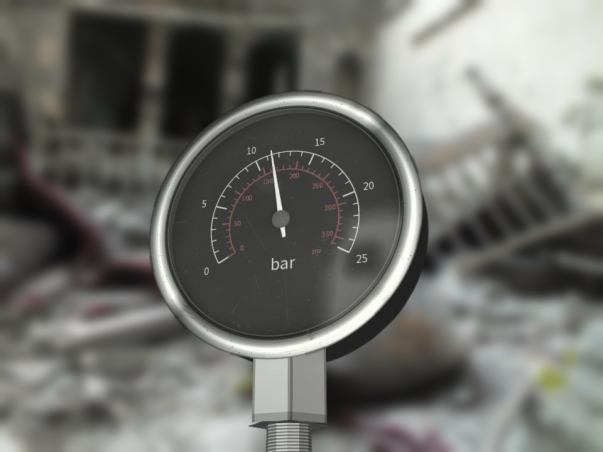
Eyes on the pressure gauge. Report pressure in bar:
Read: 11.5 bar
